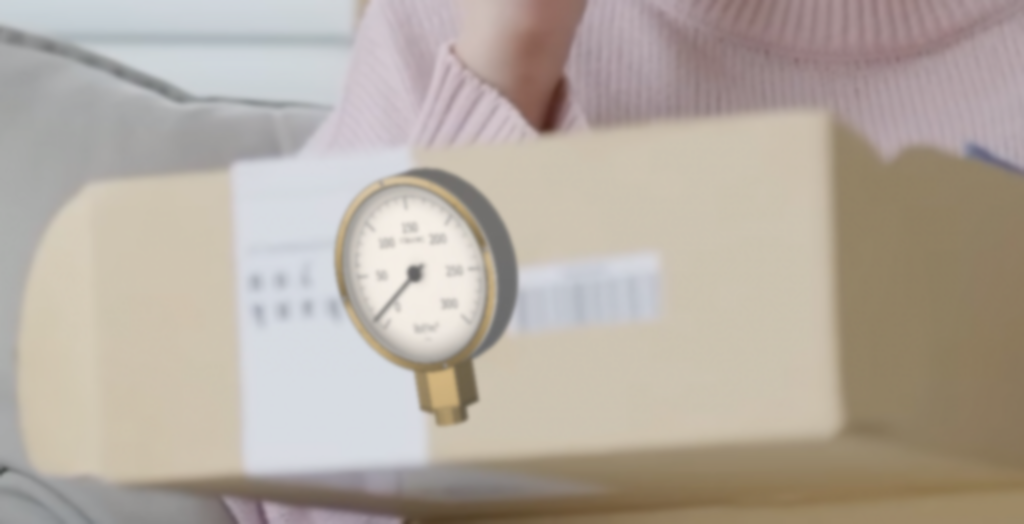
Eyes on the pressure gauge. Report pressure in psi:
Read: 10 psi
